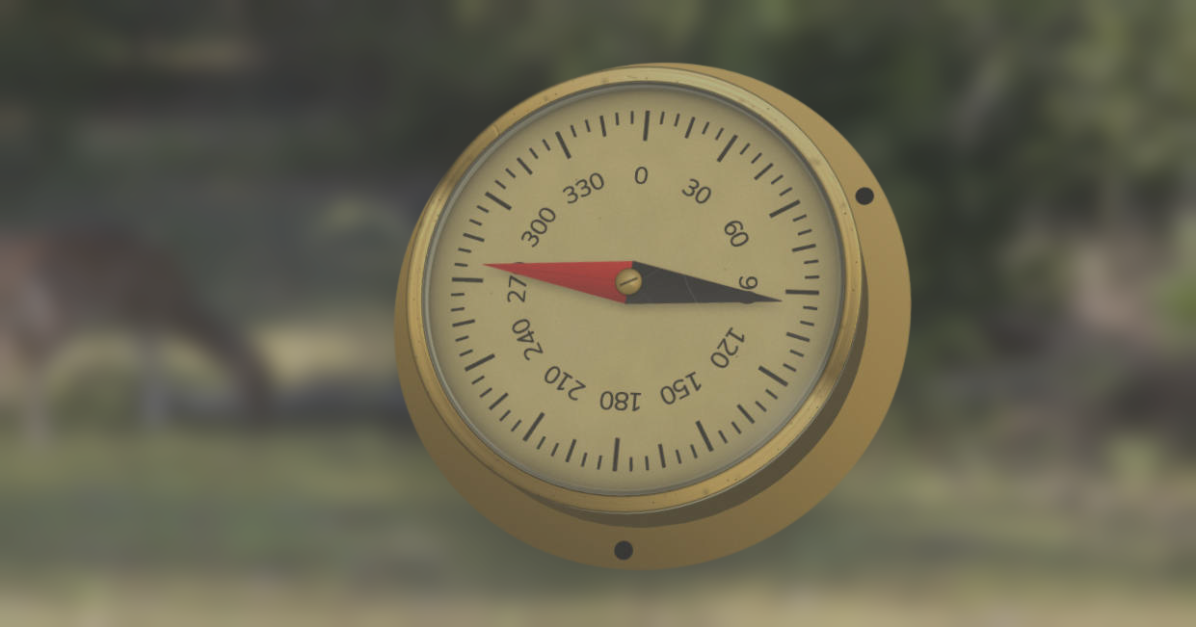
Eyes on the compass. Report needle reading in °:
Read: 275 °
